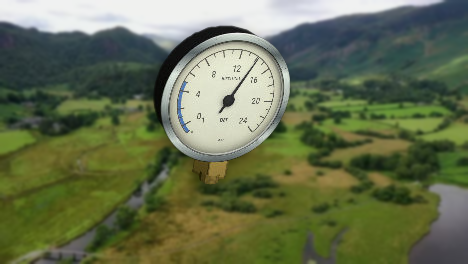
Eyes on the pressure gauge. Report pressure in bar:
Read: 14 bar
